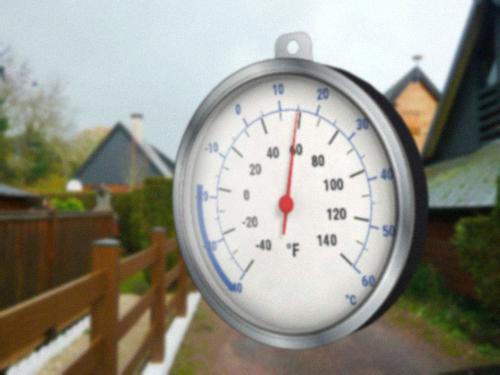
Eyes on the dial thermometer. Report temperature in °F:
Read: 60 °F
